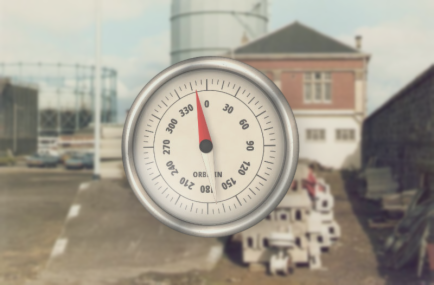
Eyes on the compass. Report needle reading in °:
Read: 350 °
